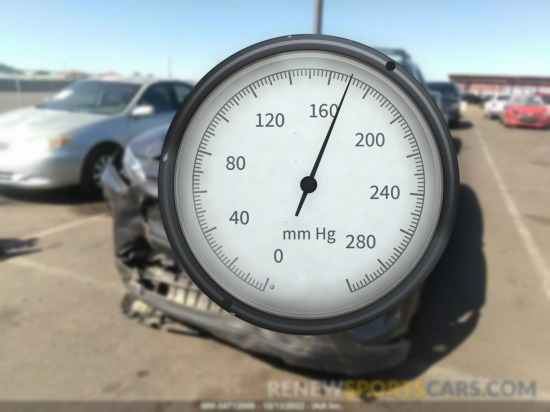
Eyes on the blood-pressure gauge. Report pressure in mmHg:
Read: 170 mmHg
